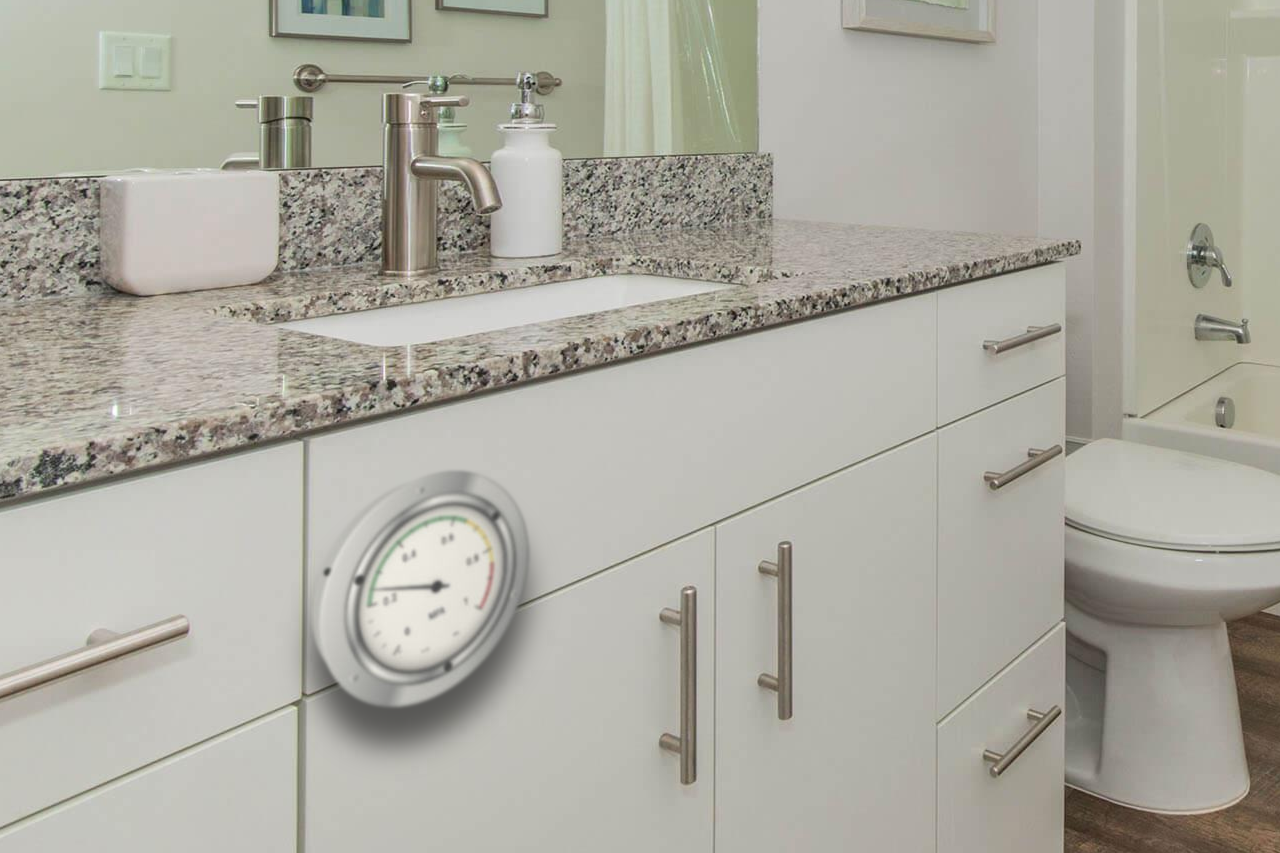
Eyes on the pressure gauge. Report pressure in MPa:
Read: 0.25 MPa
